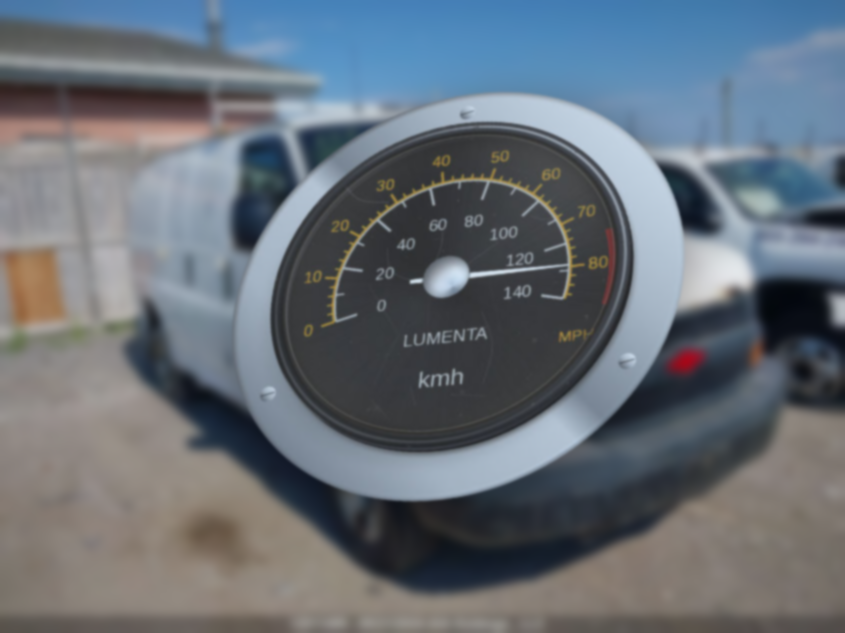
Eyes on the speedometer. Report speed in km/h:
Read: 130 km/h
